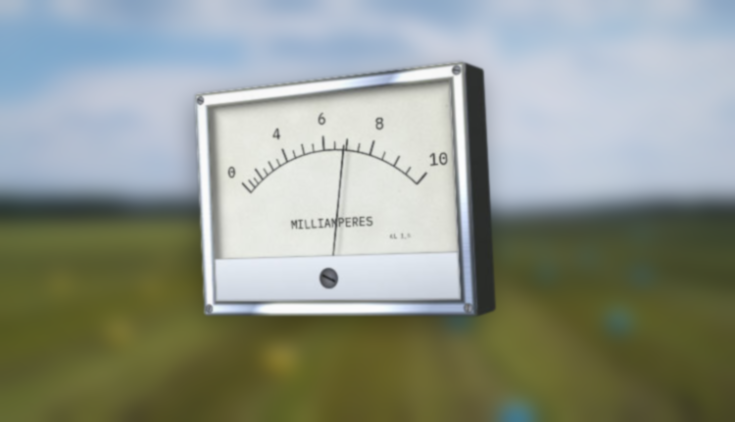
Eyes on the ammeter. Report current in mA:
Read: 7 mA
